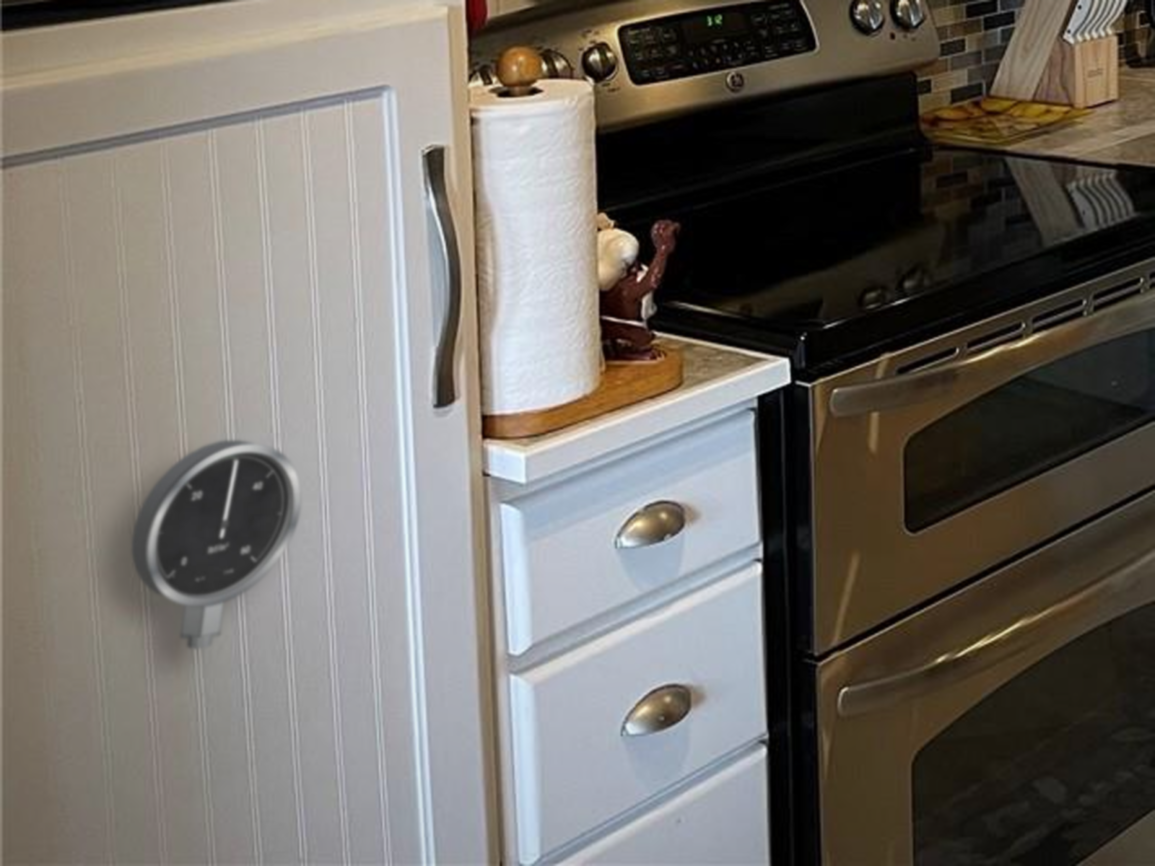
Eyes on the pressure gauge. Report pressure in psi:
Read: 30 psi
